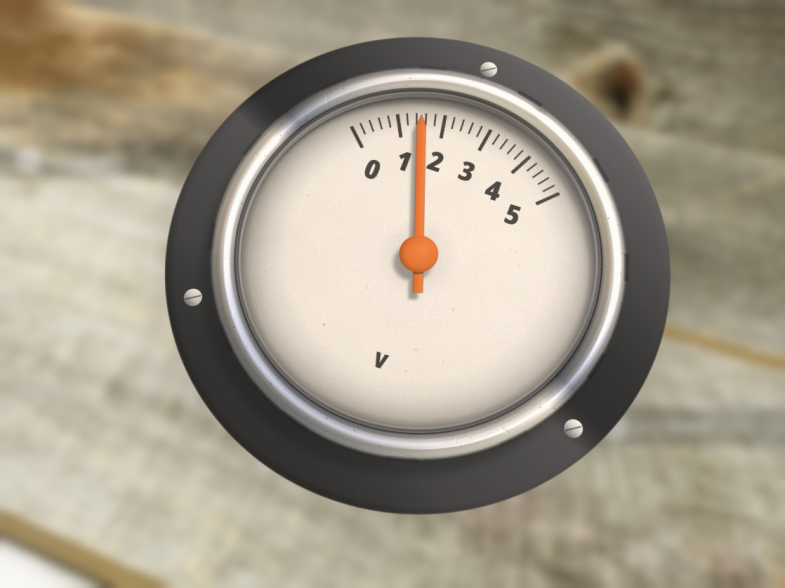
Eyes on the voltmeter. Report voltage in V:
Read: 1.5 V
